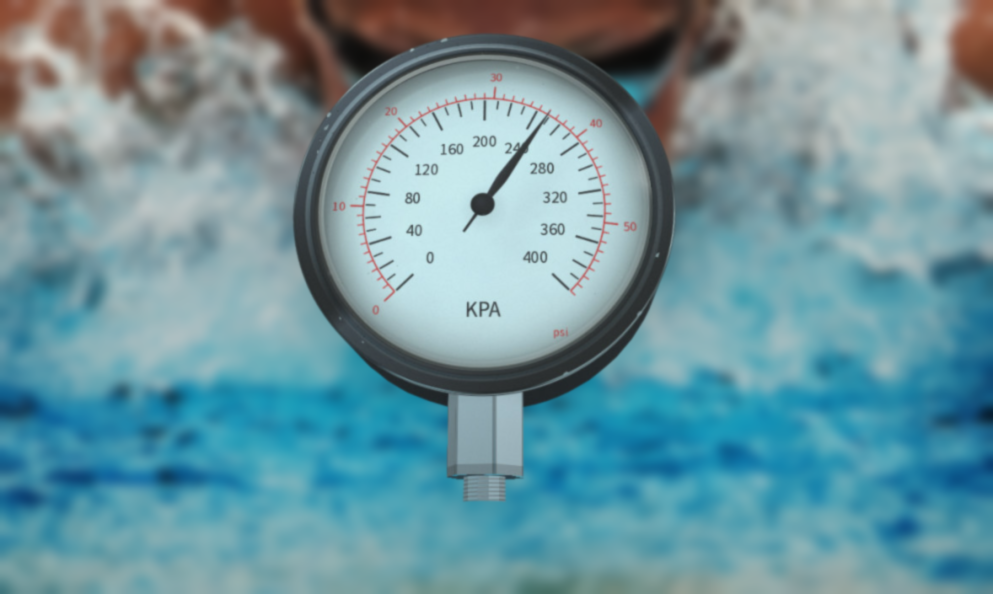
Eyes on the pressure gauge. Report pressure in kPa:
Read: 250 kPa
